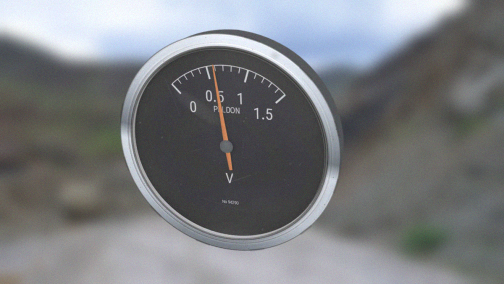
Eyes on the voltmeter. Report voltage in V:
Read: 0.6 V
